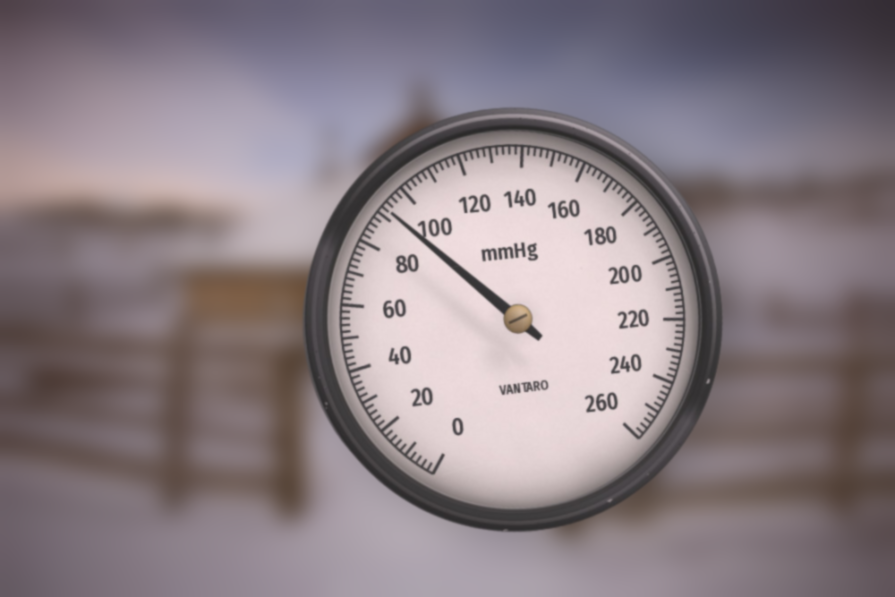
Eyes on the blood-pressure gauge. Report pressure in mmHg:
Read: 92 mmHg
